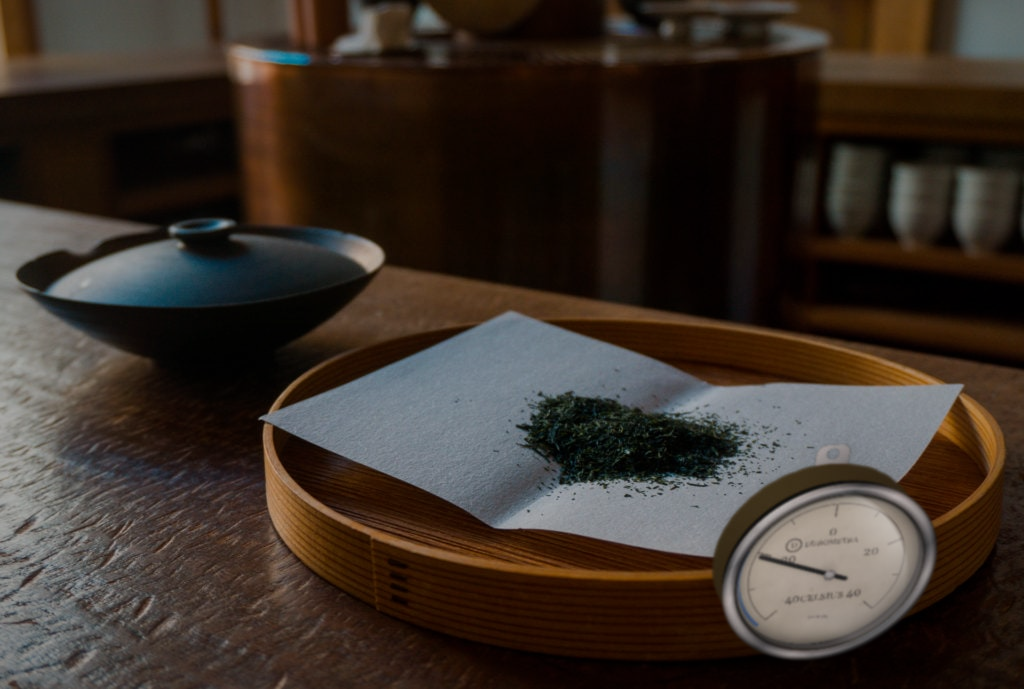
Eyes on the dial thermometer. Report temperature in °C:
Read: -20 °C
